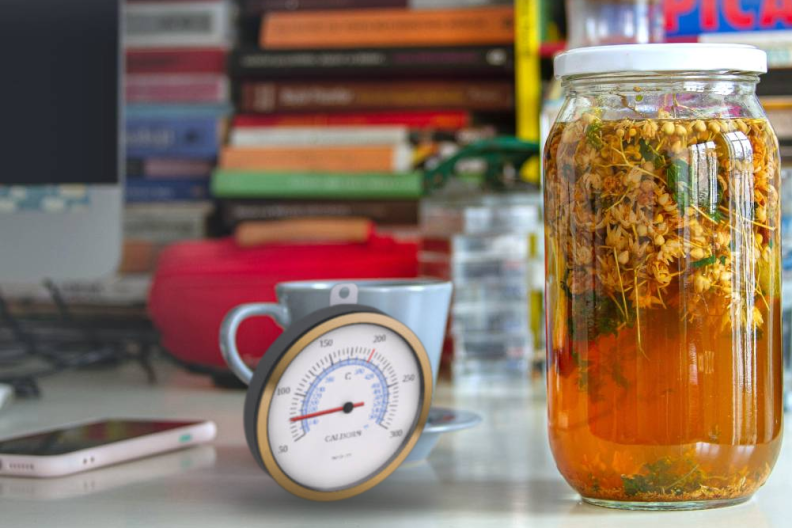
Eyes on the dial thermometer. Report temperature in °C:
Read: 75 °C
